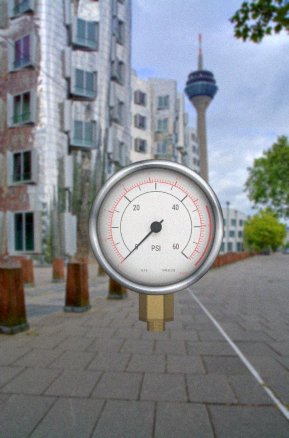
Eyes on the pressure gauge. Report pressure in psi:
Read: 0 psi
